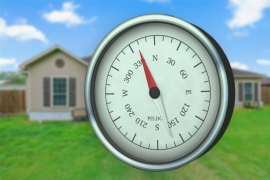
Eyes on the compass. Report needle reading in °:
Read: 340 °
